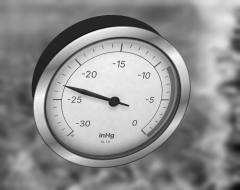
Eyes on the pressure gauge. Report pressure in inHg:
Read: -23 inHg
